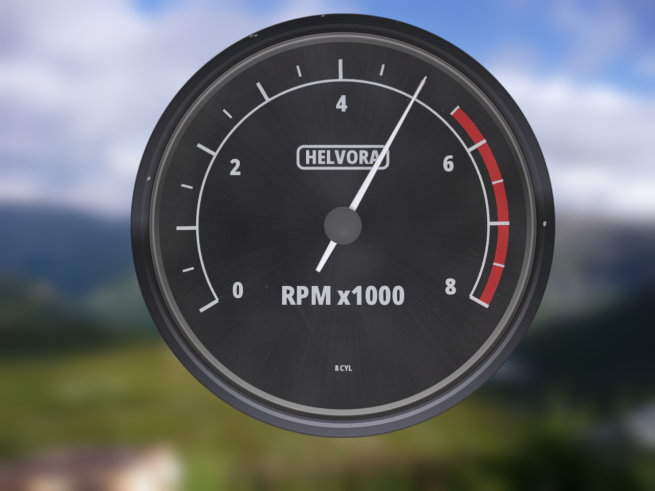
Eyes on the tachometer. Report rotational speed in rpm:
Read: 5000 rpm
